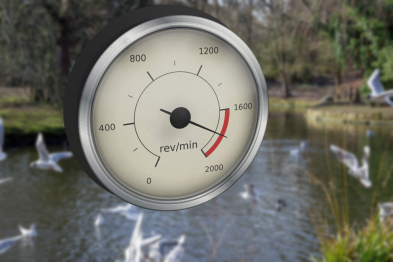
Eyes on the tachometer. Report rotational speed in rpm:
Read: 1800 rpm
